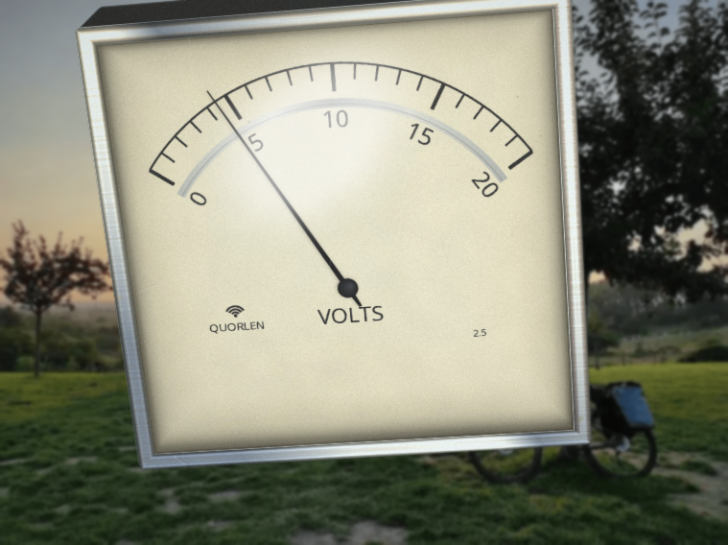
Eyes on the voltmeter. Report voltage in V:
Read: 4.5 V
